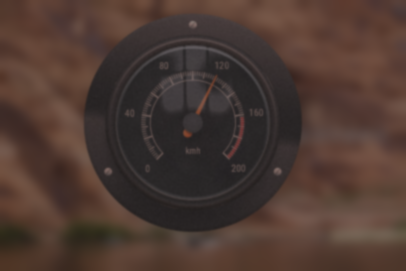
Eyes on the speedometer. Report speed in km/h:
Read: 120 km/h
